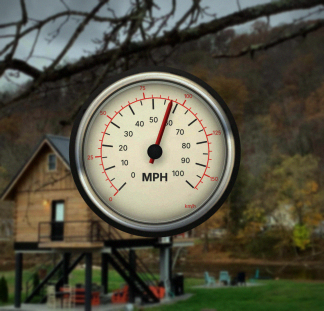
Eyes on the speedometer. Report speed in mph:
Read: 57.5 mph
